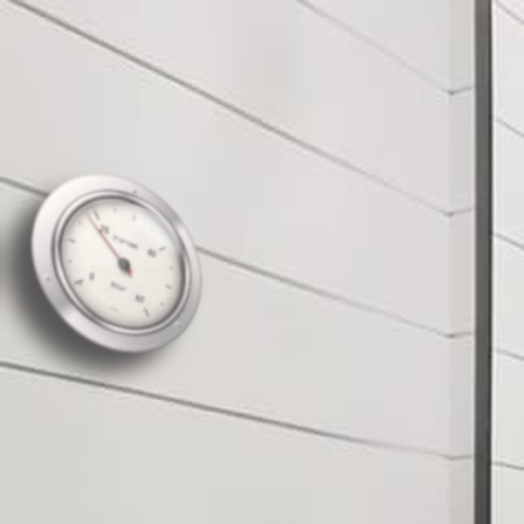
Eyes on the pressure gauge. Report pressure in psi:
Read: 17.5 psi
